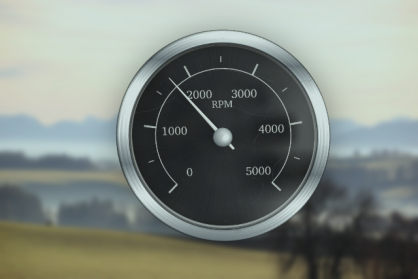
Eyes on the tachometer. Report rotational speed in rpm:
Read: 1750 rpm
